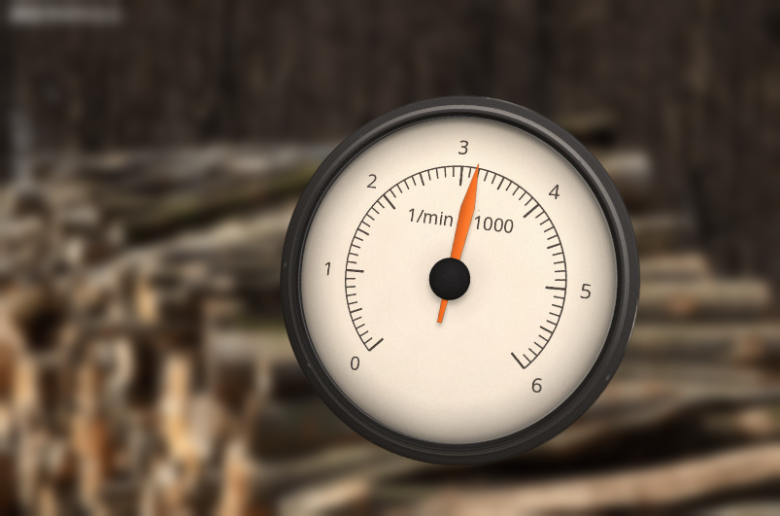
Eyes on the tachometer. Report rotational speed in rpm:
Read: 3200 rpm
